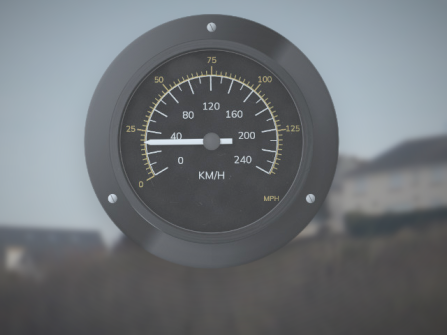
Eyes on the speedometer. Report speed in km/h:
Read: 30 km/h
